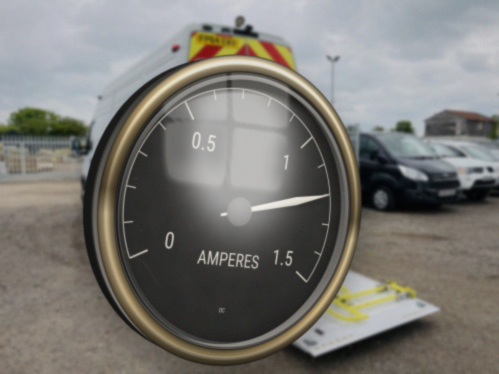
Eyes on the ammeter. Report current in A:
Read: 1.2 A
